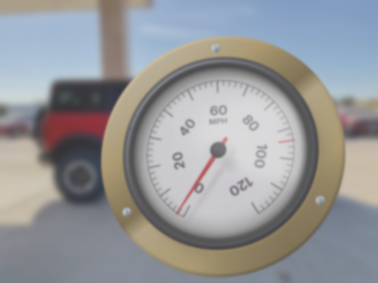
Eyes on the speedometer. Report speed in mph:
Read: 2 mph
